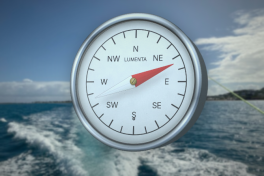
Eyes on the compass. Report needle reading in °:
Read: 67.5 °
